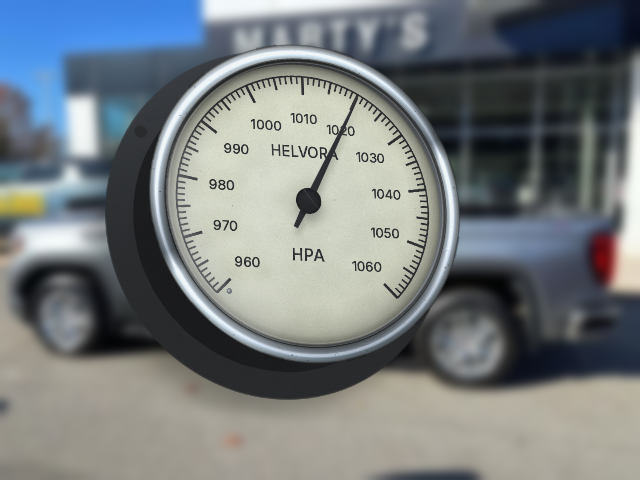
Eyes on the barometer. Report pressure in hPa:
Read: 1020 hPa
